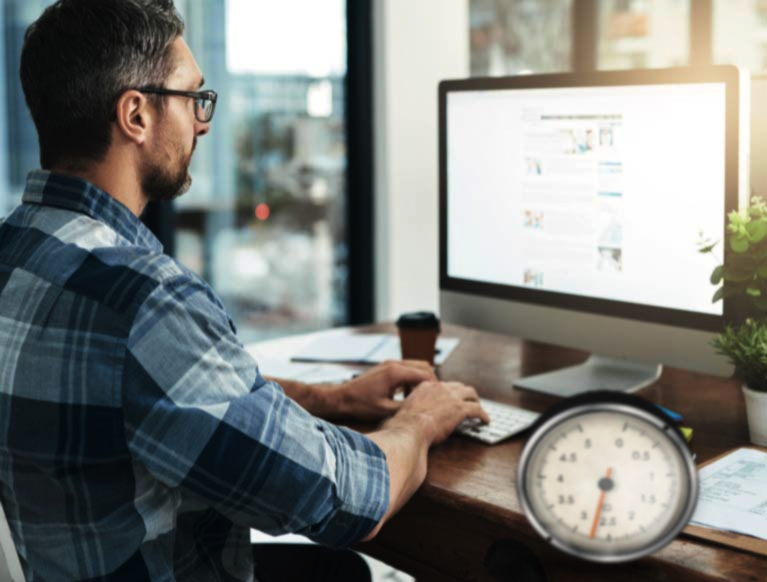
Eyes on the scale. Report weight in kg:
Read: 2.75 kg
